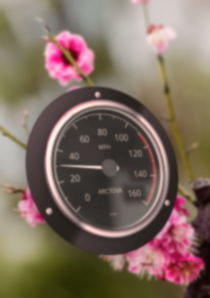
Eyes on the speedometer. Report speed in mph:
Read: 30 mph
